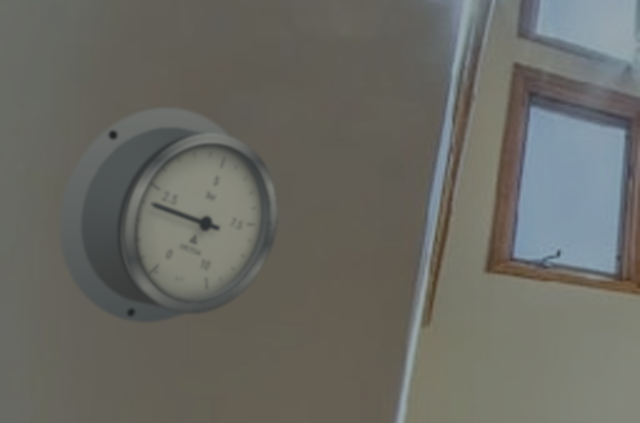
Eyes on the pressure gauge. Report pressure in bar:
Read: 2 bar
